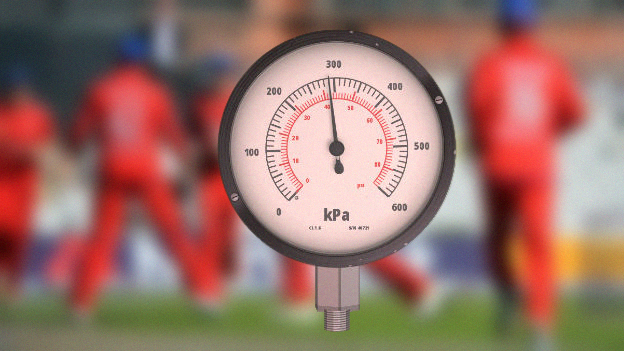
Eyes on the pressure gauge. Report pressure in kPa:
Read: 290 kPa
